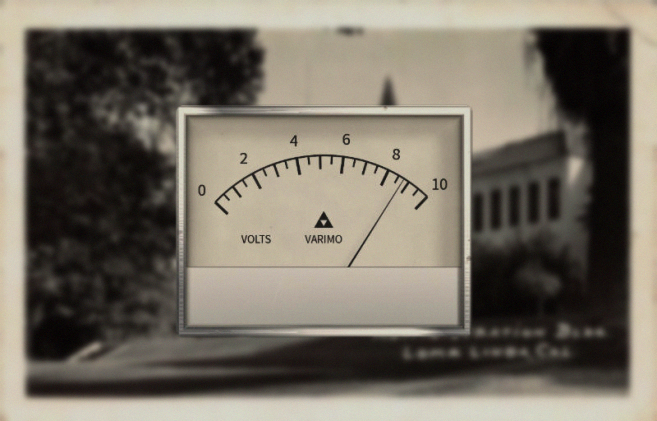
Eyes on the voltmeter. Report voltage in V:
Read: 8.75 V
